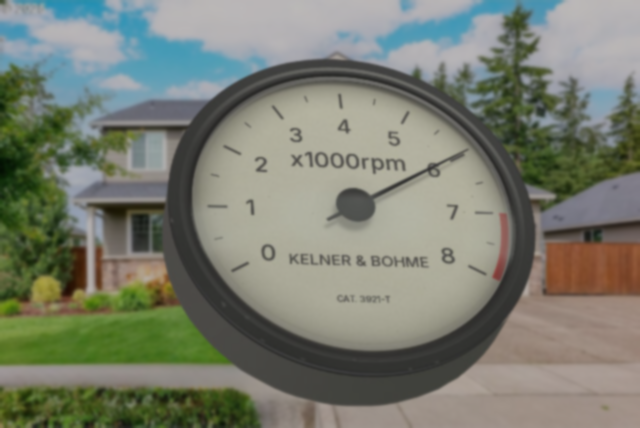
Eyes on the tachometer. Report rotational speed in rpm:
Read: 6000 rpm
